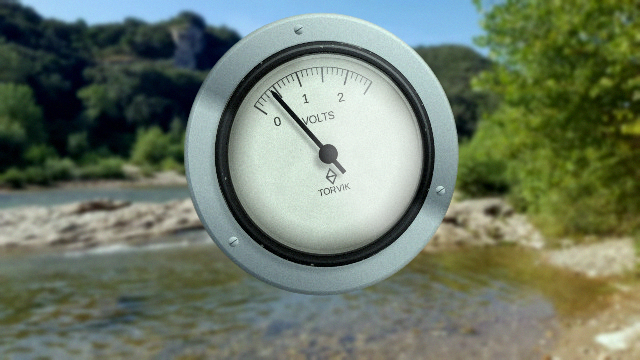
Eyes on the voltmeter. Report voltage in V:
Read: 0.4 V
